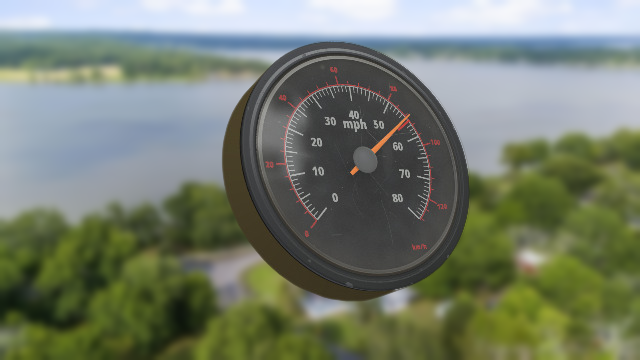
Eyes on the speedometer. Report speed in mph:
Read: 55 mph
